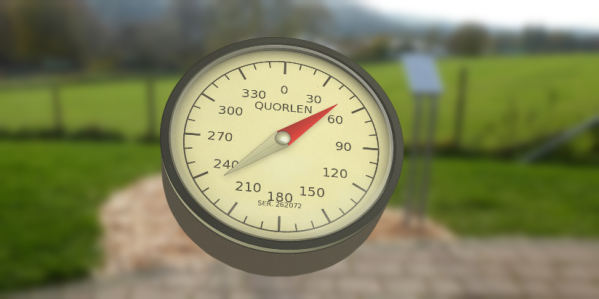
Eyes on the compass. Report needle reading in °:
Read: 50 °
